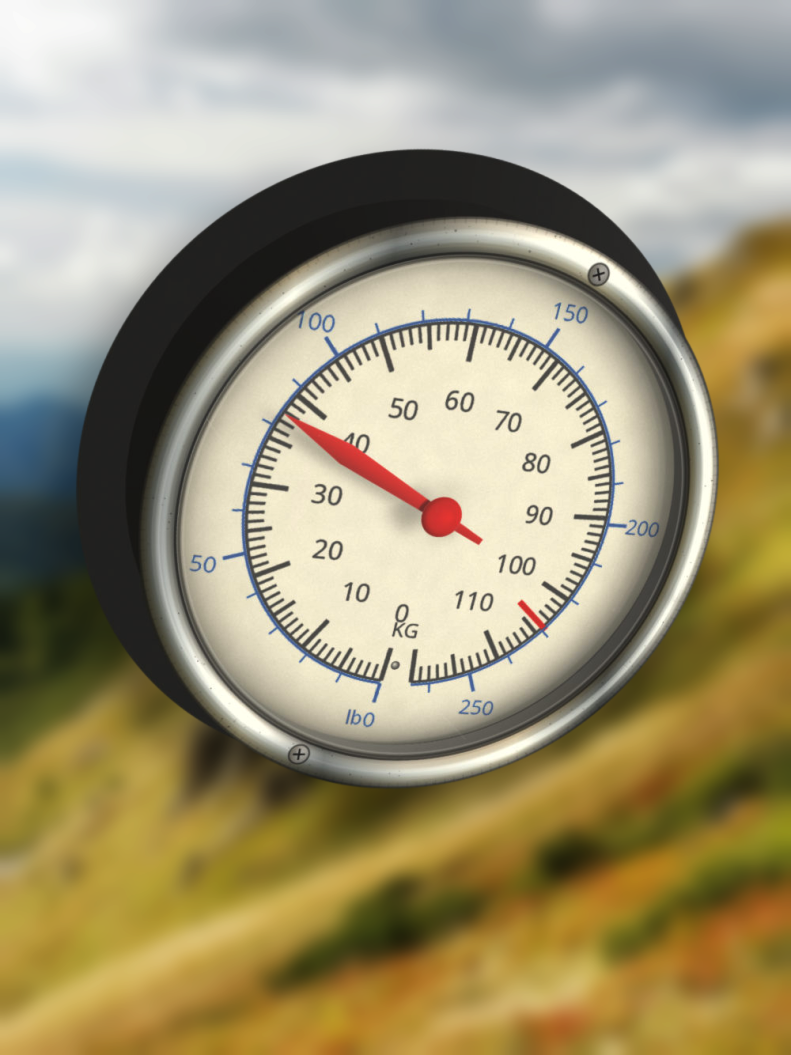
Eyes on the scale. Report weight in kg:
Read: 38 kg
